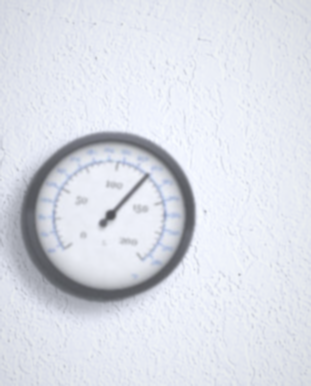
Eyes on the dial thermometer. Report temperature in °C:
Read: 125 °C
